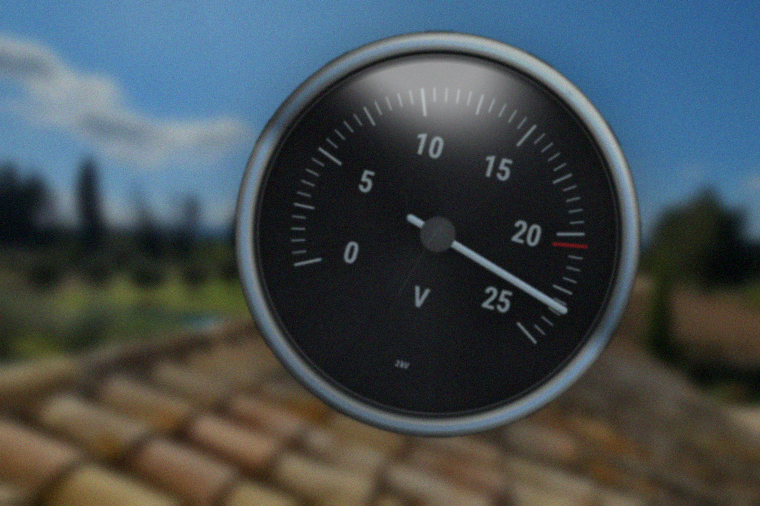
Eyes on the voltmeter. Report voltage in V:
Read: 23.25 V
